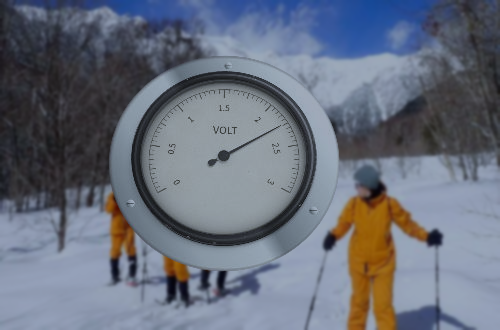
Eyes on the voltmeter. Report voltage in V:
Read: 2.25 V
